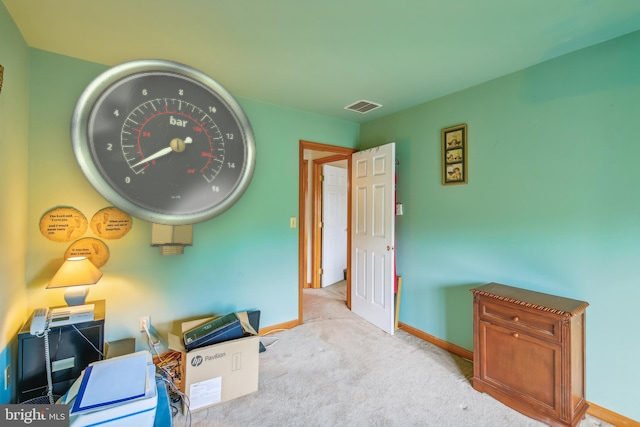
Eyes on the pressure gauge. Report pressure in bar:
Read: 0.5 bar
